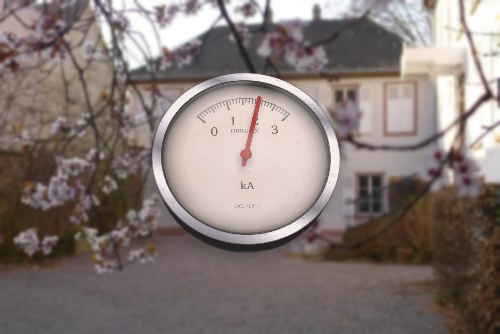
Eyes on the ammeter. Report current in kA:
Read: 2 kA
